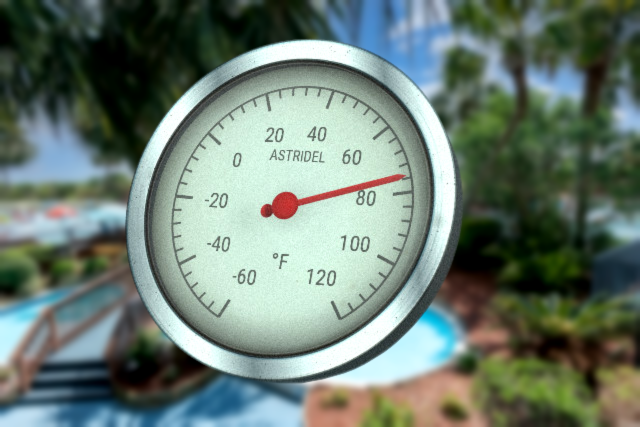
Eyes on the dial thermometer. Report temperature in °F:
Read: 76 °F
